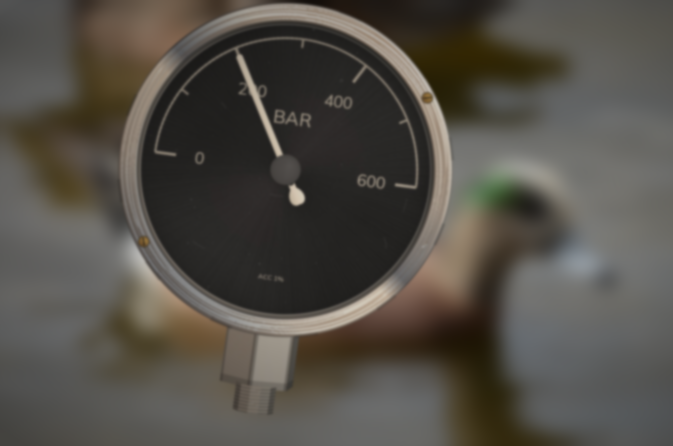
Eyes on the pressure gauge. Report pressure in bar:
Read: 200 bar
